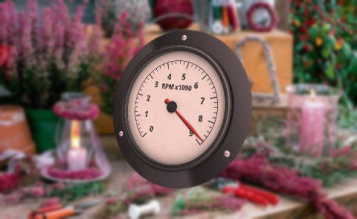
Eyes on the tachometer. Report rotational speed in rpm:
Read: 8800 rpm
